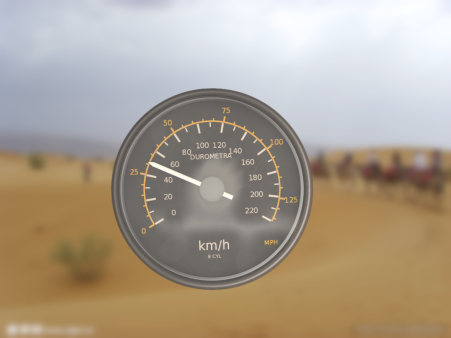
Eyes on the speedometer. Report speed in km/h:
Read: 50 km/h
